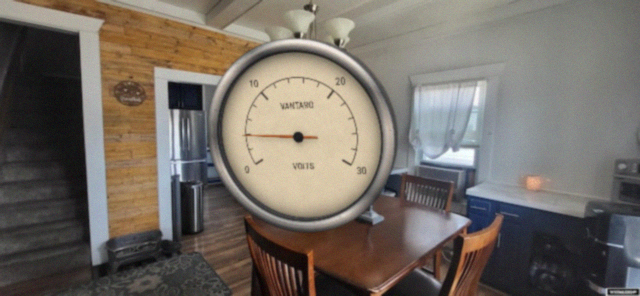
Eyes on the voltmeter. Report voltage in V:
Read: 4 V
